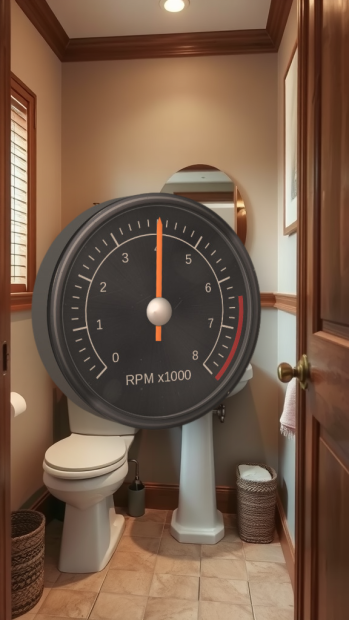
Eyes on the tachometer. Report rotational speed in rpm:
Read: 4000 rpm
